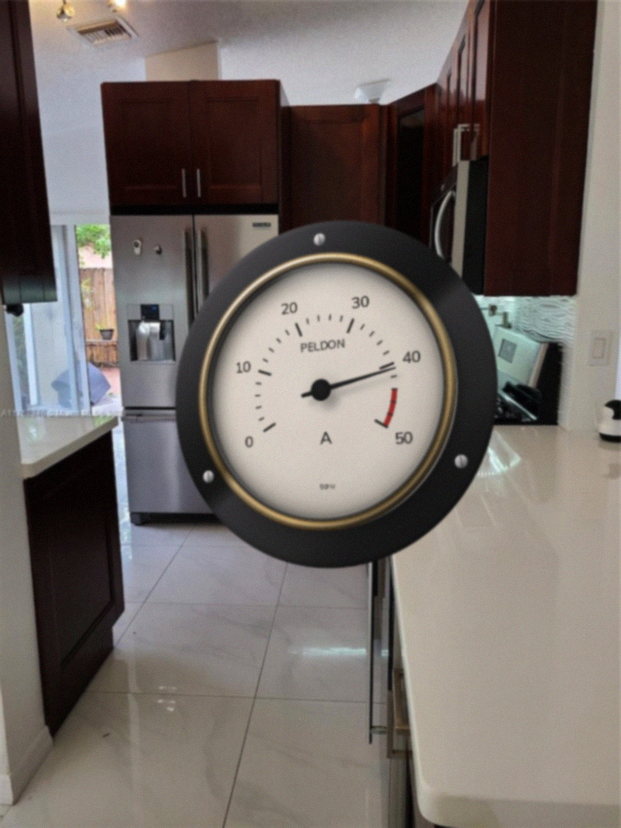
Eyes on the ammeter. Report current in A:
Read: 41 A
